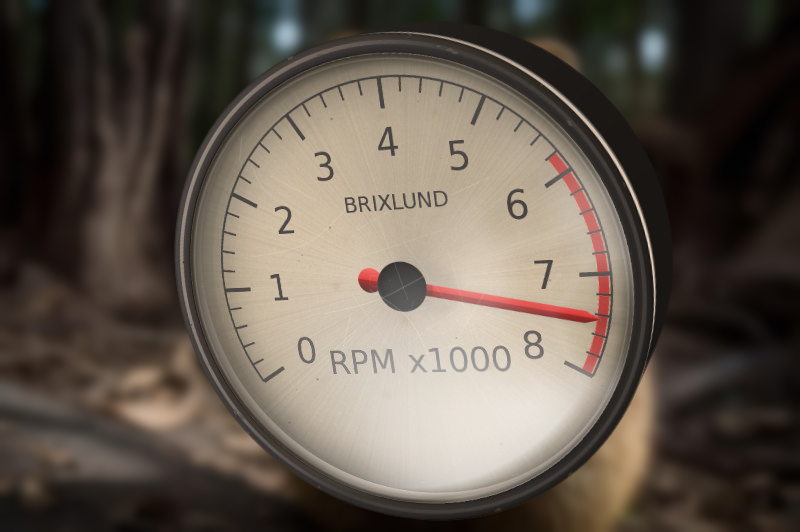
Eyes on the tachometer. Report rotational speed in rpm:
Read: 7400 rpm
